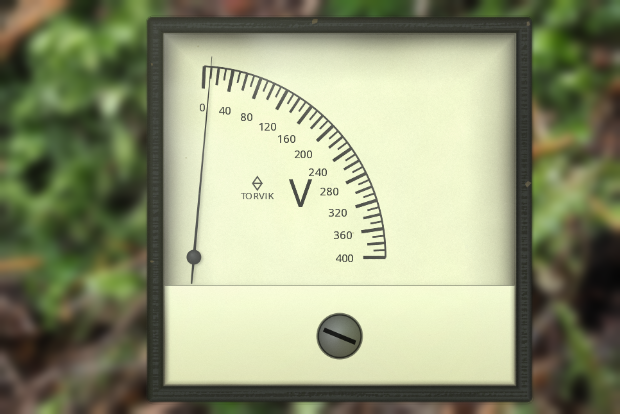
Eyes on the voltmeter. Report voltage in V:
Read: 10 V
